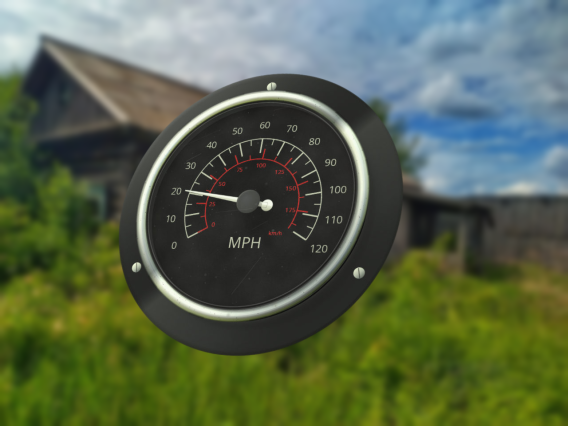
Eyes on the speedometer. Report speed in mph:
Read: 20 mph
